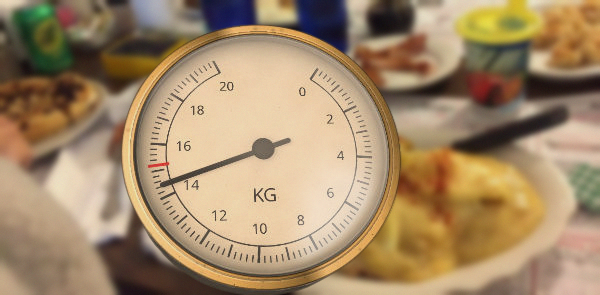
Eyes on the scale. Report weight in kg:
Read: 14.4 kg
